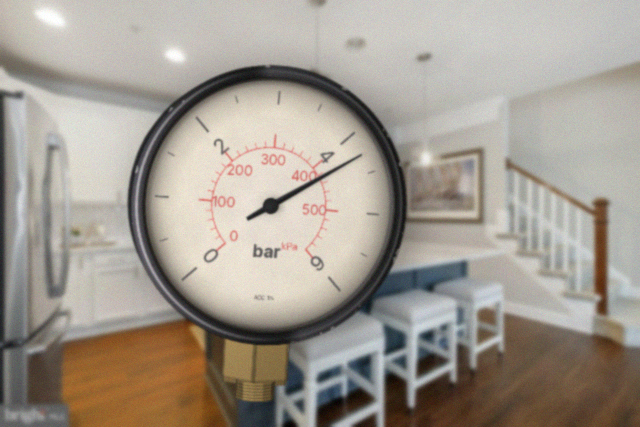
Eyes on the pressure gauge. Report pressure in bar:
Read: 4.25 bar
